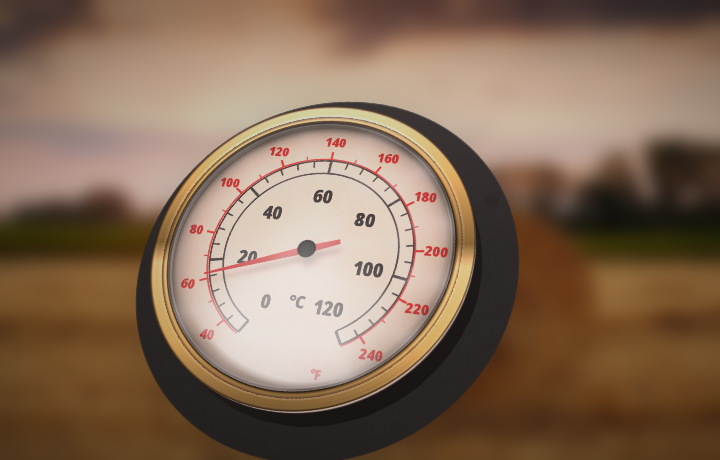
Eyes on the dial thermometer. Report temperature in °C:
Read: 16 °C
